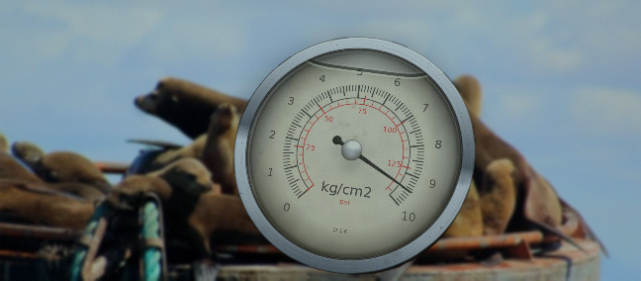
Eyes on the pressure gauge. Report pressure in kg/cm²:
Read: 9.5 kg/cm²
